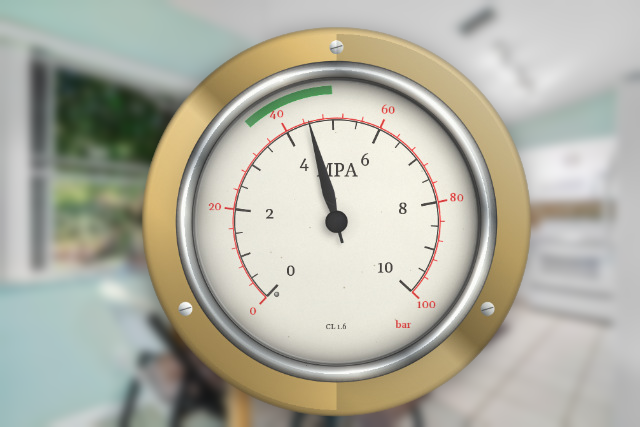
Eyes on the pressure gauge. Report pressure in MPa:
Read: 4.5 MPa
